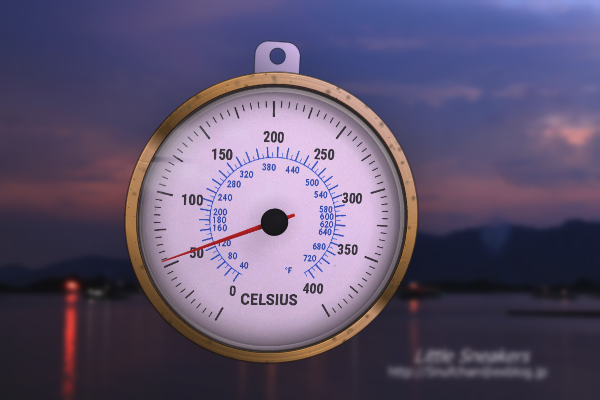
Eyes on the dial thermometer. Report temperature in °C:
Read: 55 °C
